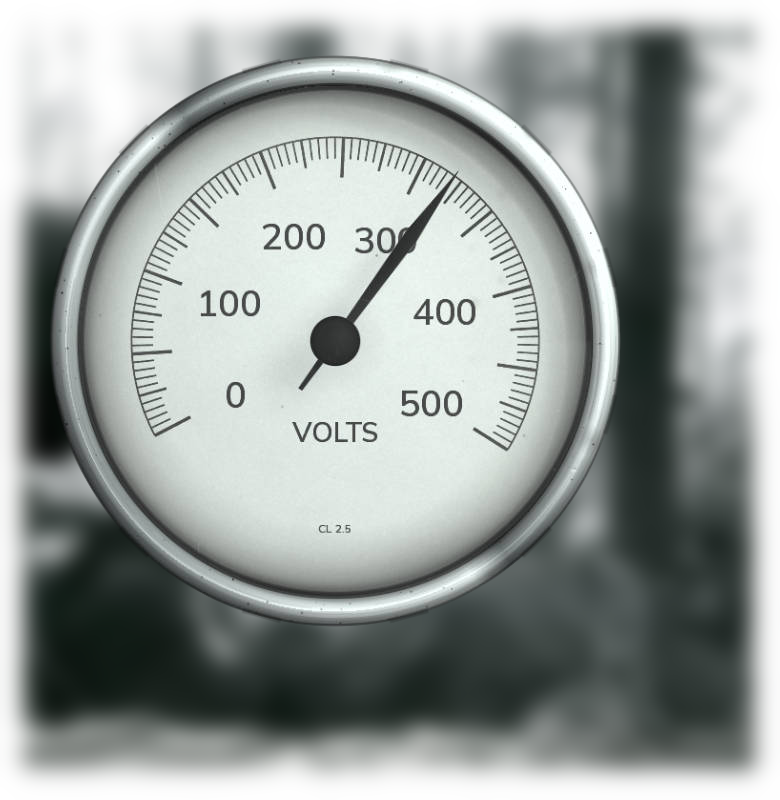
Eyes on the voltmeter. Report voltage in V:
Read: 320 V
